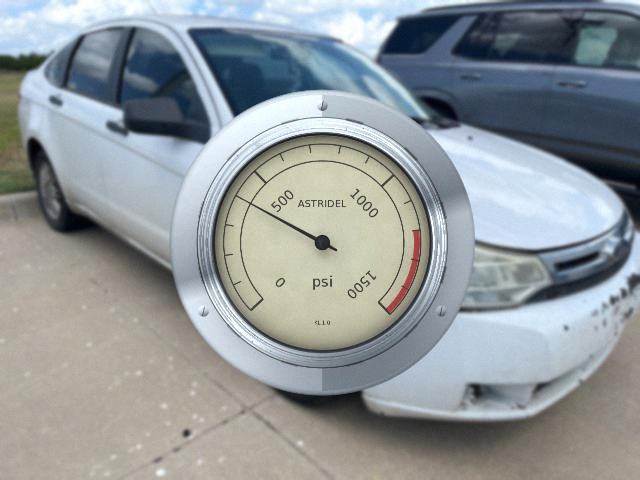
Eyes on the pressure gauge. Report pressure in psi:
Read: 400 psi
